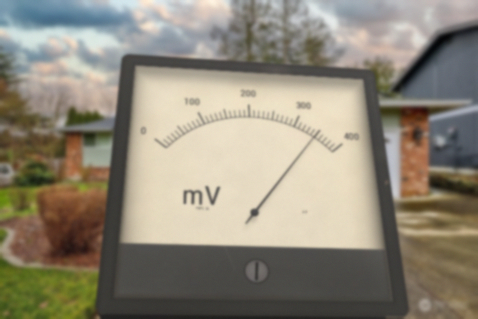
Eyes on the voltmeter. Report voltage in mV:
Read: 350 mV
